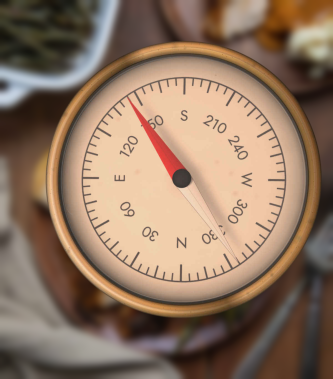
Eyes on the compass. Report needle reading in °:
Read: 145 °
